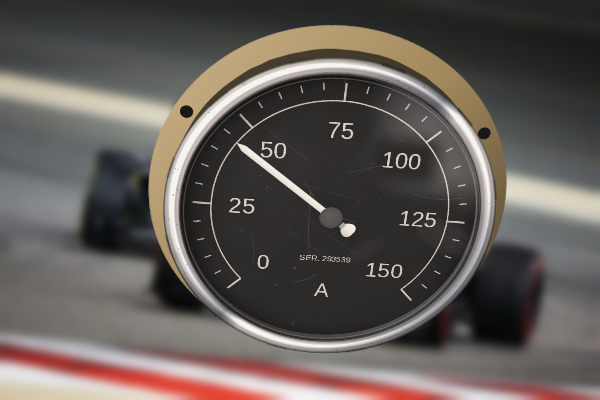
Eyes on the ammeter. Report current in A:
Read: 45 A
